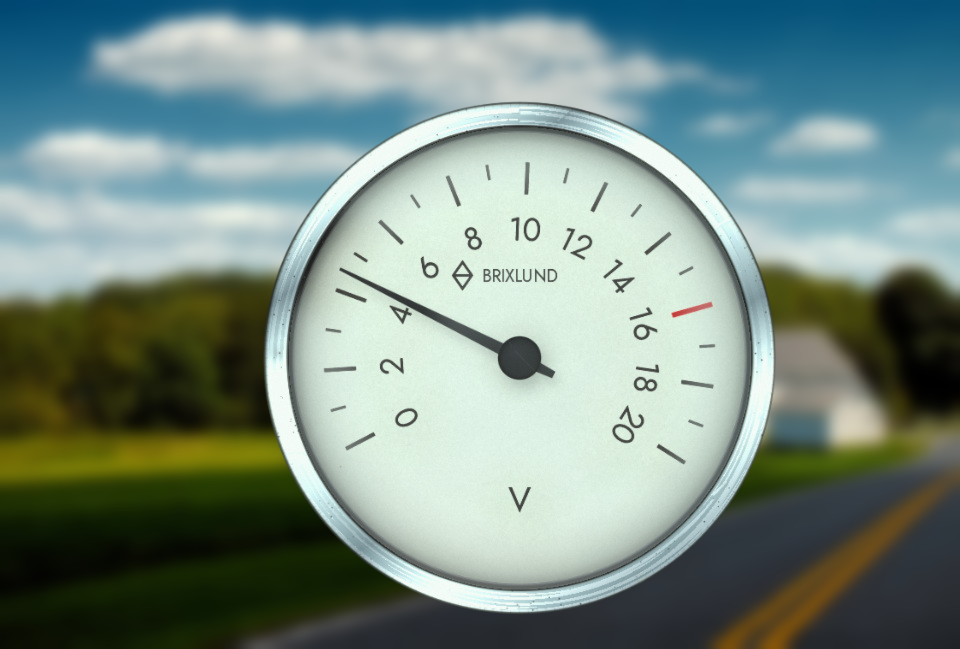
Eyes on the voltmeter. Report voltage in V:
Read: 4.5 V
